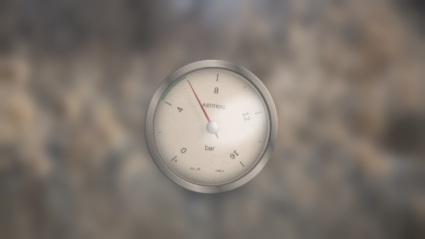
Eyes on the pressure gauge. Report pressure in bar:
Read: 6 bar
